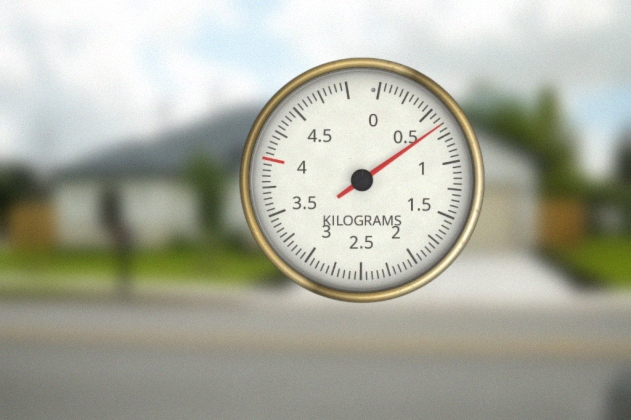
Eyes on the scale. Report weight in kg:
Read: 0.65 kg
